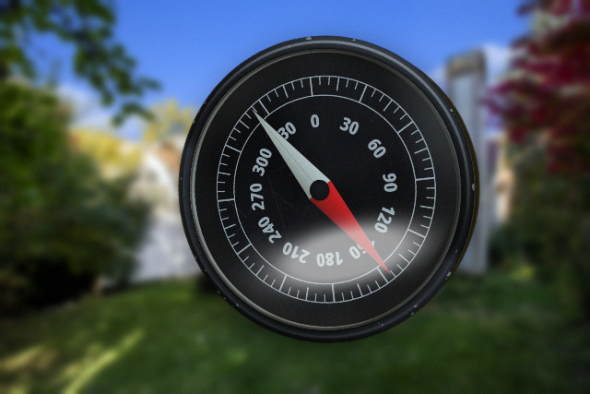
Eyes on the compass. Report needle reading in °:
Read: 145 °
